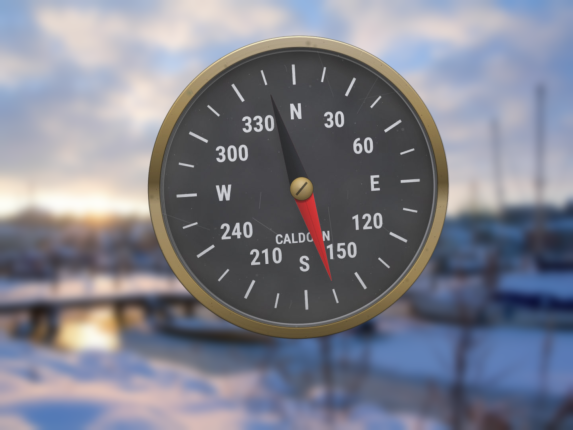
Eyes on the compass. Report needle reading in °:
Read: 165 °
